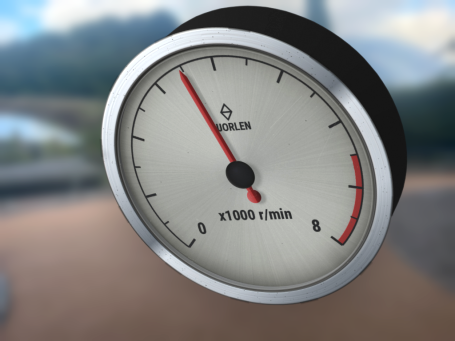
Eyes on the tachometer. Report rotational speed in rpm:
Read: 3500 rpm
